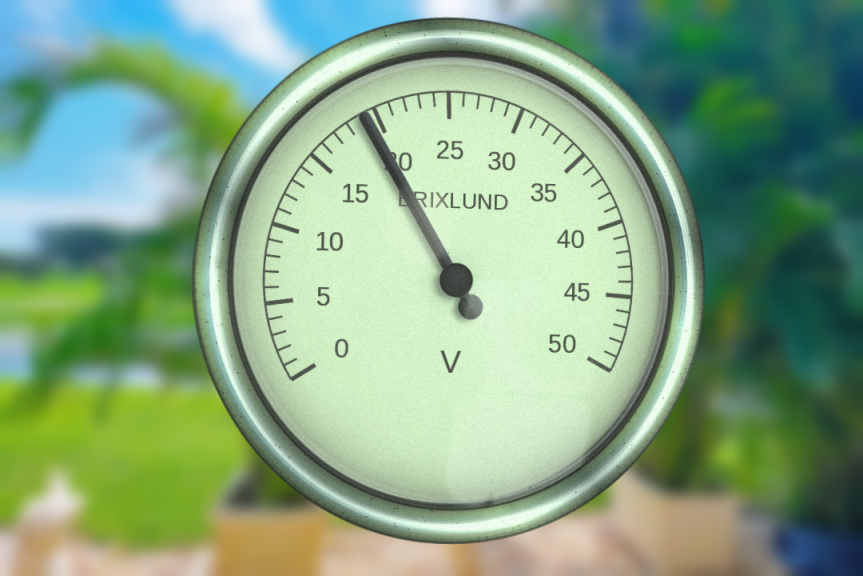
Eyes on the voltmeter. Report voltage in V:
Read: 19 V
